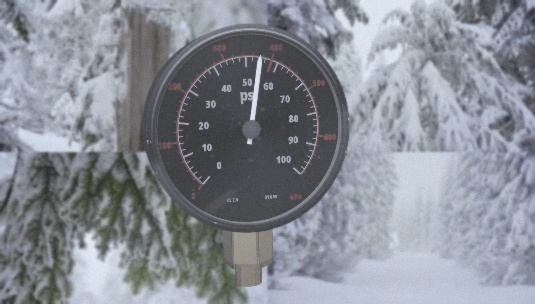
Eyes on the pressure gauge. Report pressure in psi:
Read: 54 psi
